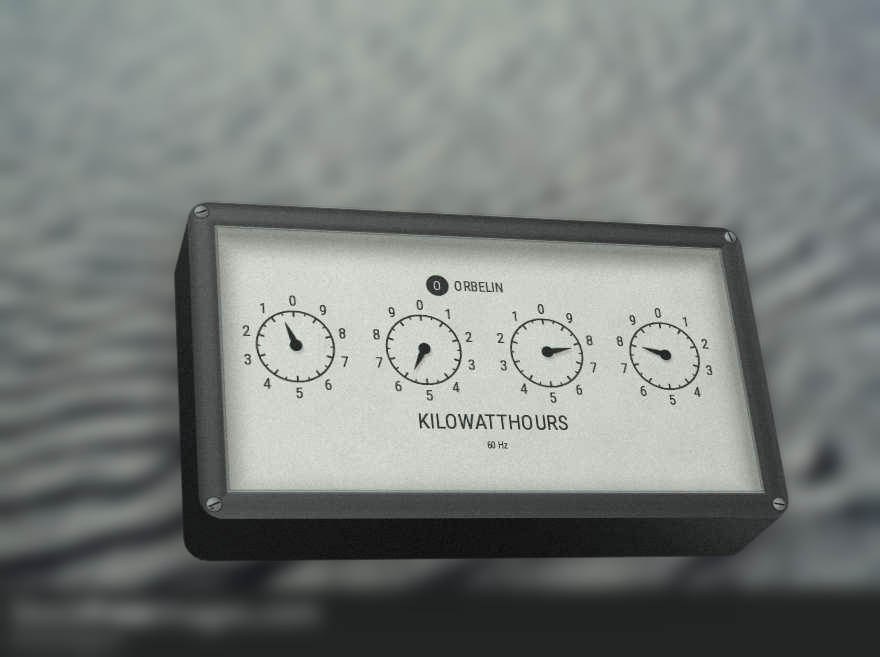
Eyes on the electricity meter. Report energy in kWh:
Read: 578 kWh
